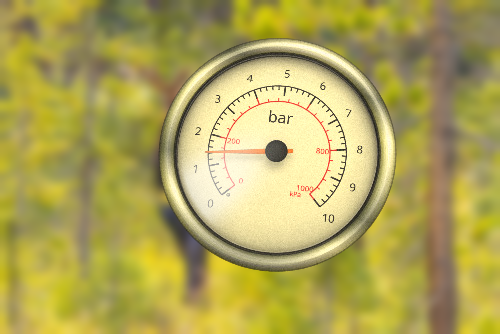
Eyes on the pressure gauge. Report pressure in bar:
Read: 1.4 bar
